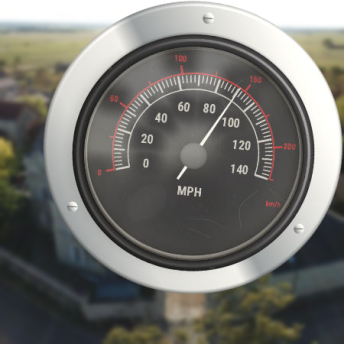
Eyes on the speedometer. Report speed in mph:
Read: 90 mph
